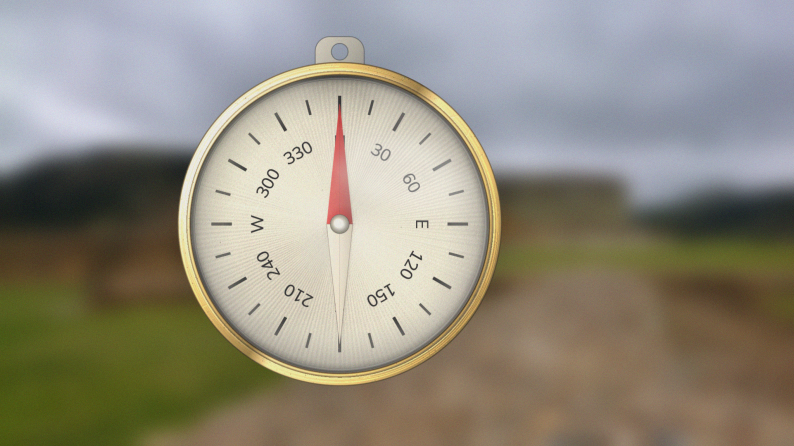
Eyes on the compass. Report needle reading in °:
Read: 0 °
